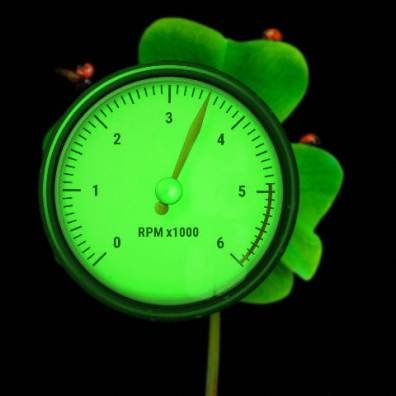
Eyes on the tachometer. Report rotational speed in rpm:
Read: 3500 rpm
